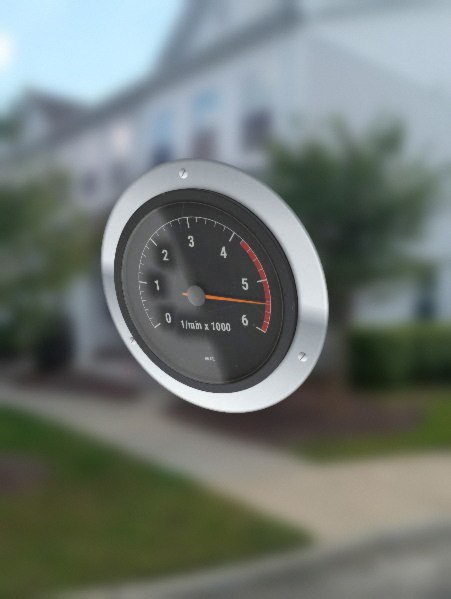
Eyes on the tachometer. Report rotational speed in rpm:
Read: 5400 rpm
